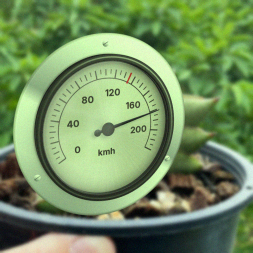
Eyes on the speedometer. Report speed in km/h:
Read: 180 km/h
